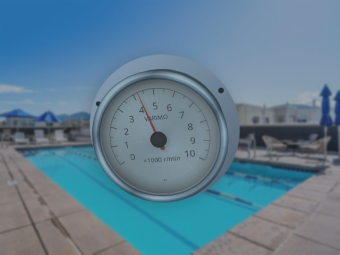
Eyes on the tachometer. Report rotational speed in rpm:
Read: 4250 rpm
